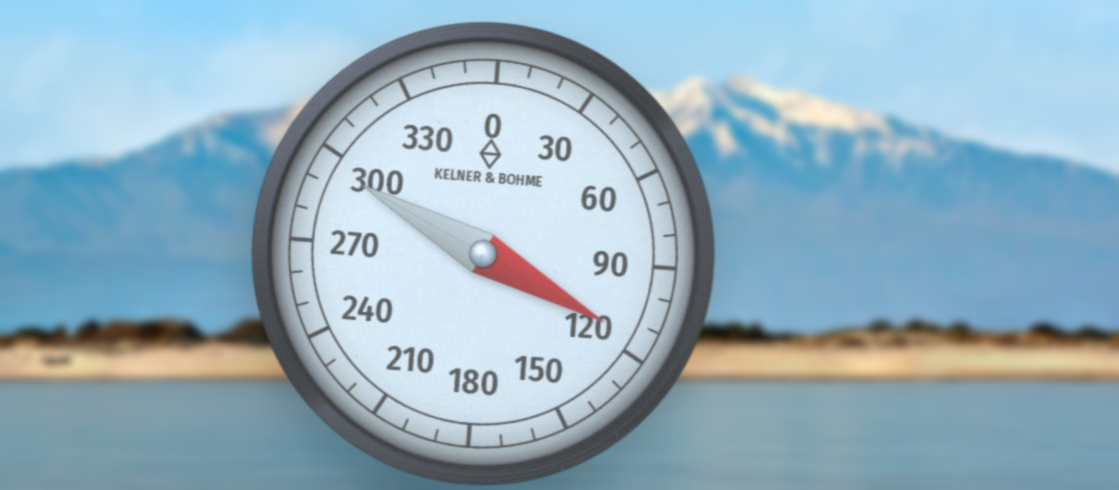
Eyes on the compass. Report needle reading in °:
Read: 115 °
